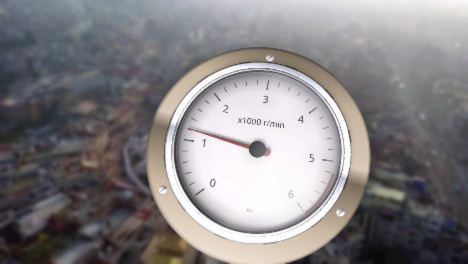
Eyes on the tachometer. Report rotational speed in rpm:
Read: 1200 rpm
